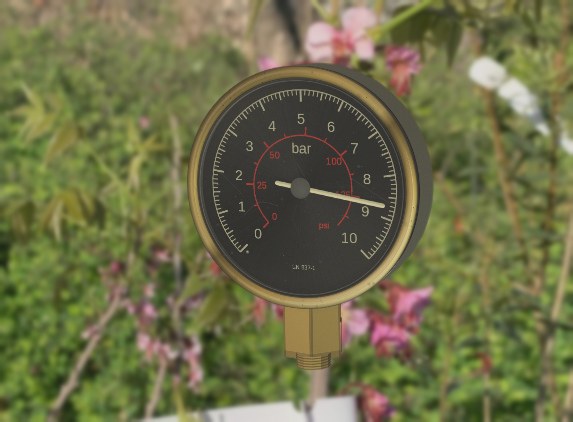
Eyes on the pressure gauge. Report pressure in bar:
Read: 8.7 bar
